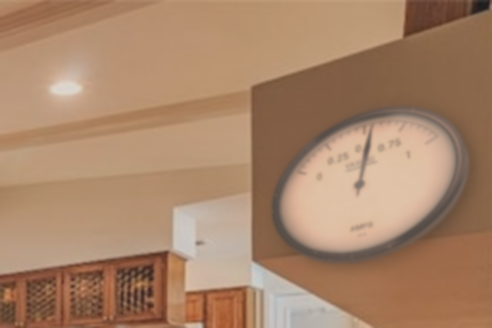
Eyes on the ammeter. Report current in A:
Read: 0.55 A
